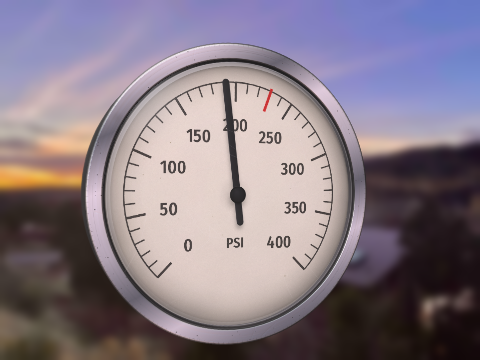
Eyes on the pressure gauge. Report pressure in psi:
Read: 190 psi
